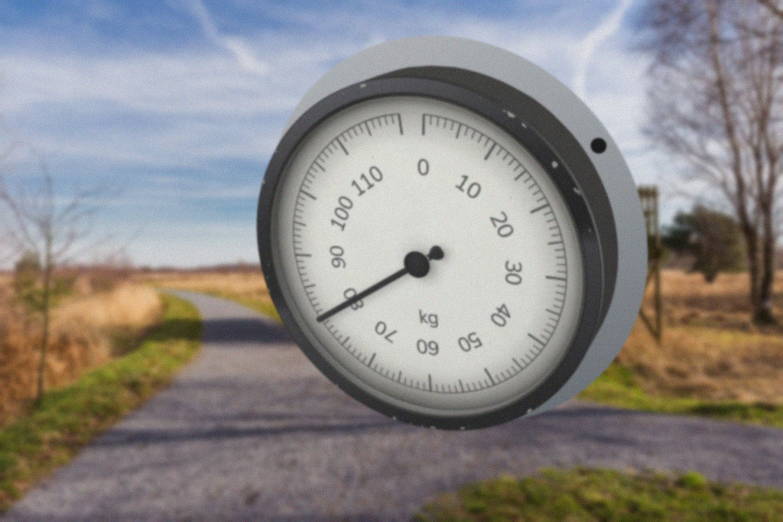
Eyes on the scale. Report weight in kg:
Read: 80 kg
